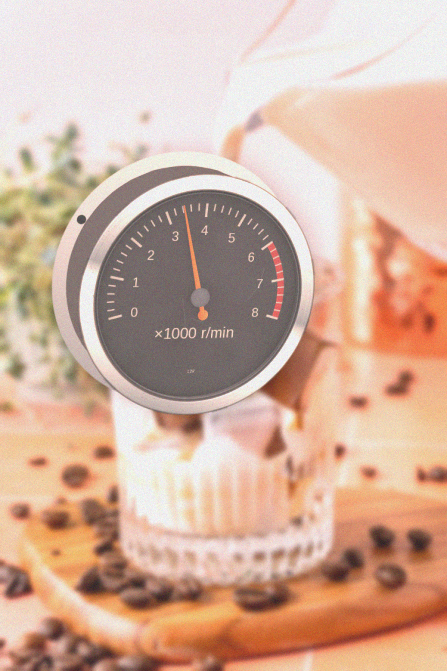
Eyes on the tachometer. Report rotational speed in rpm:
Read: 3400 rpm
